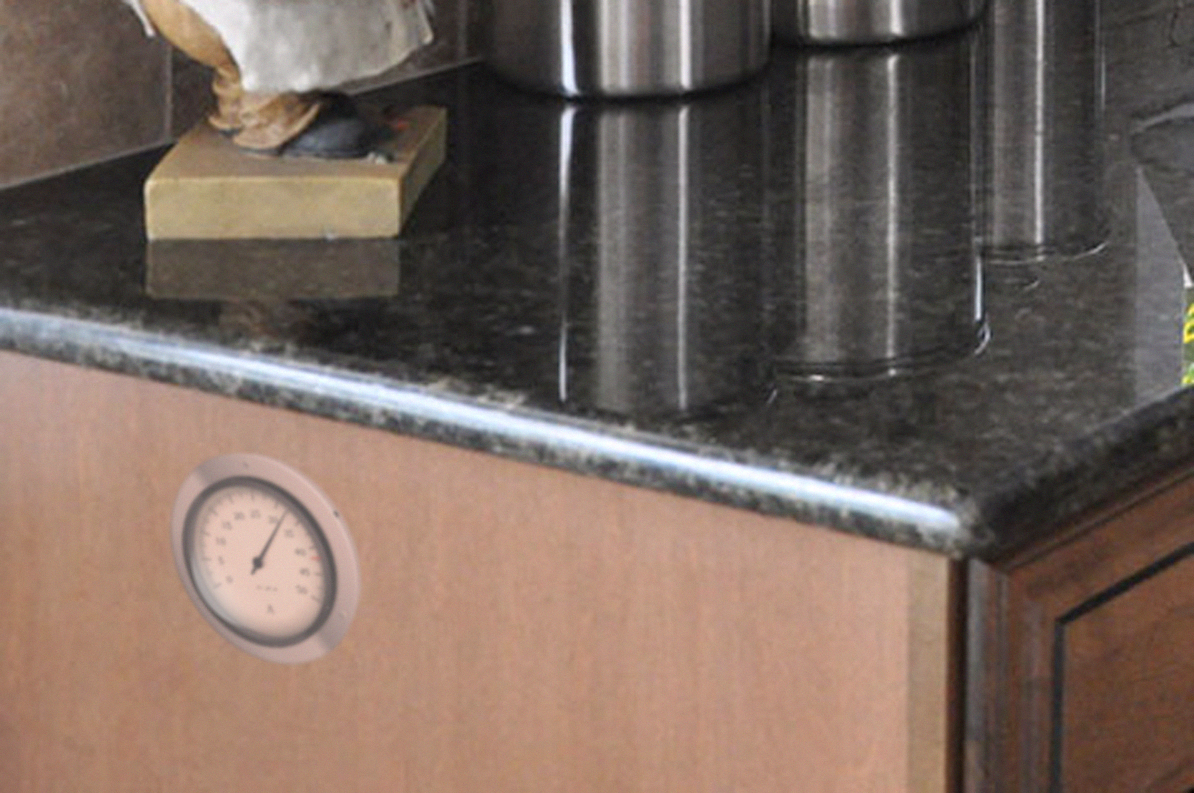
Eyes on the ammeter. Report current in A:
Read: 32.5 A
